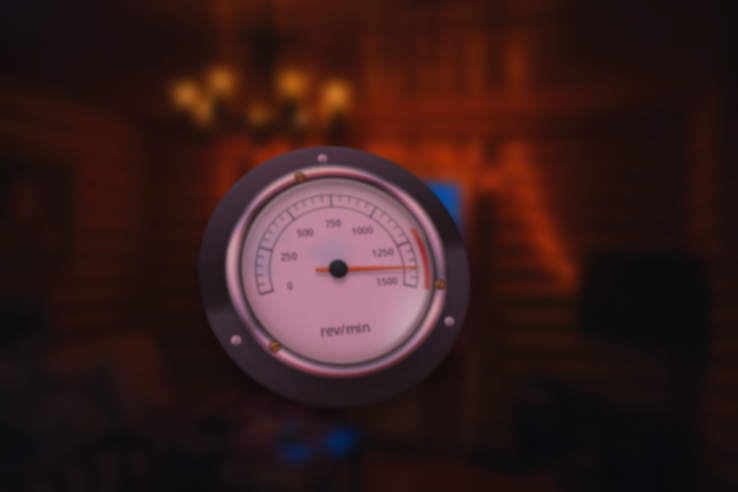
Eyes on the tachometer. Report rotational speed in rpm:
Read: 1400 rpm
